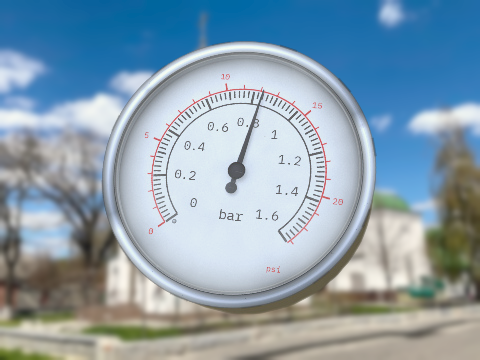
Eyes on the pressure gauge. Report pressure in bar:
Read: 0.84 bar
